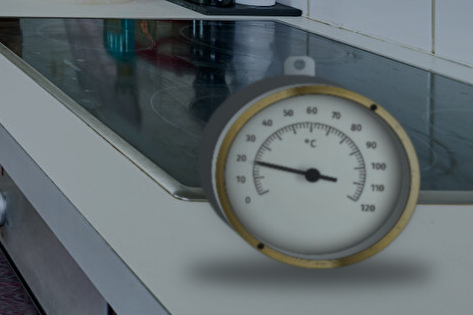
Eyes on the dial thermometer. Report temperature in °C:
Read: 20 °C
